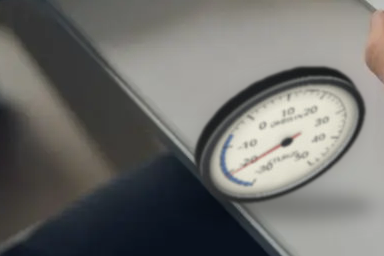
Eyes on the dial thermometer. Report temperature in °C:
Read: -20 °C
